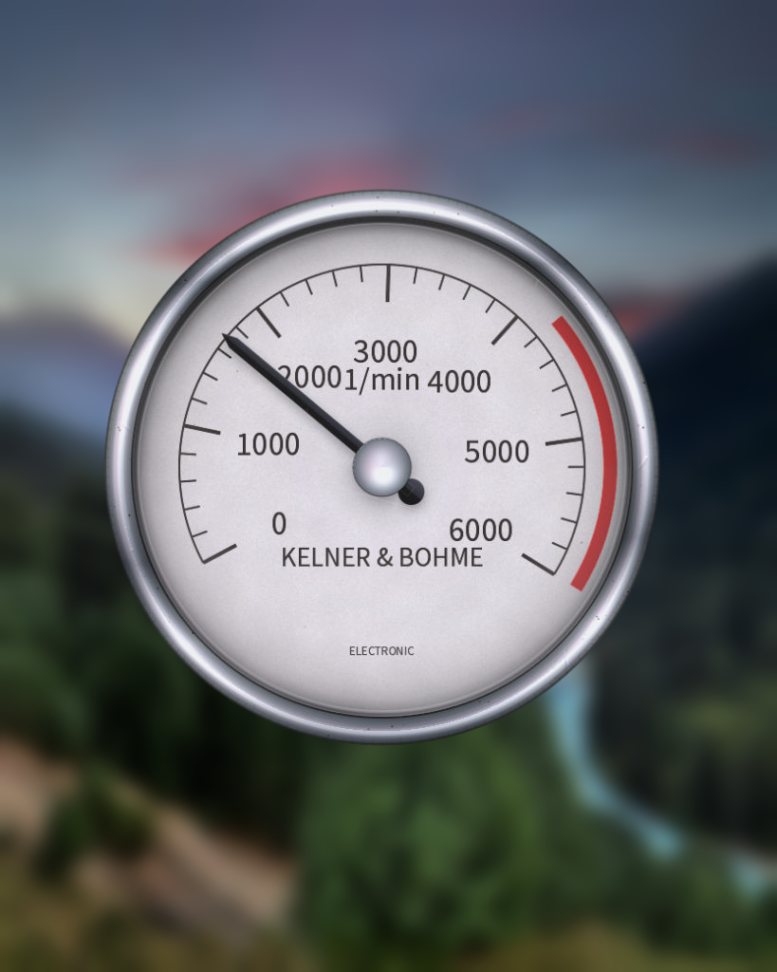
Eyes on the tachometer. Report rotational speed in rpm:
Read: 1700 rpm
